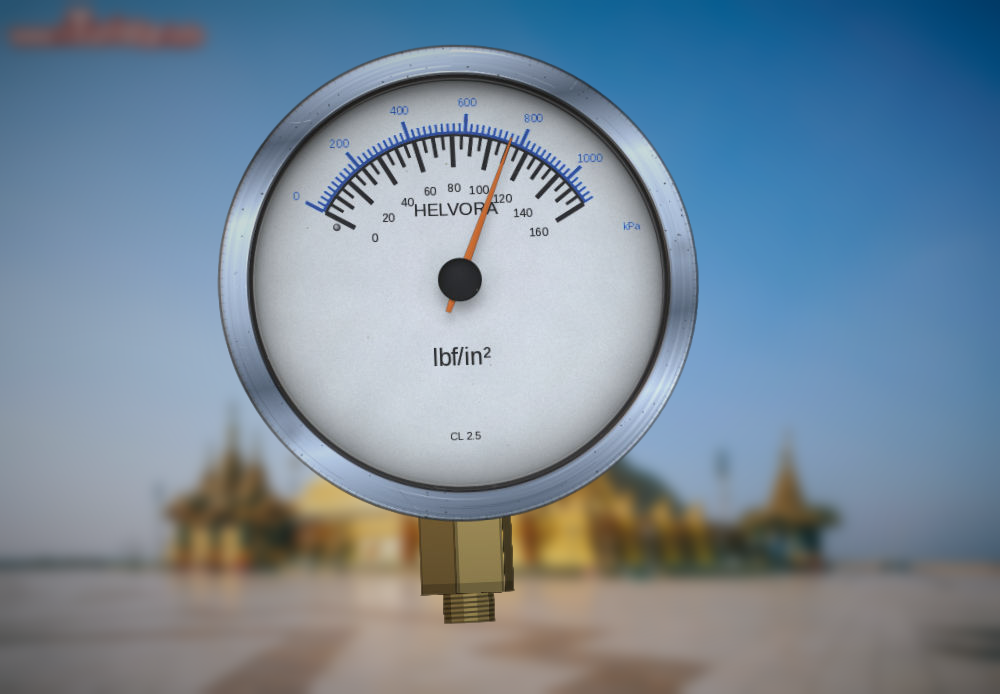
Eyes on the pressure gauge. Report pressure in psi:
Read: 110 psi
